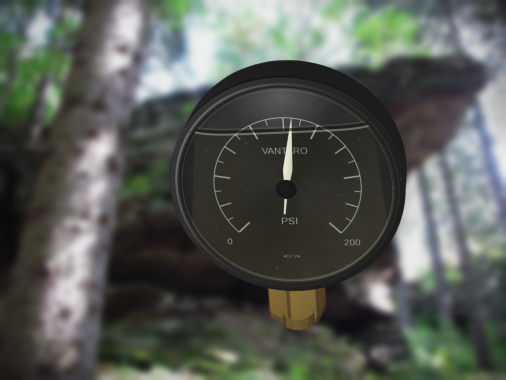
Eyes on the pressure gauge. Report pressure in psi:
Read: 105 psi
